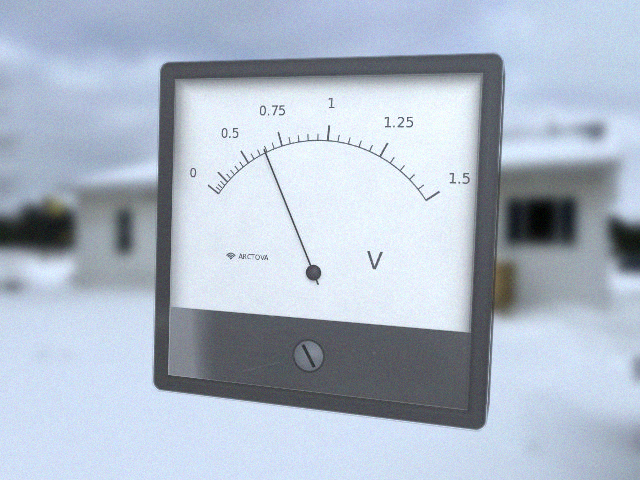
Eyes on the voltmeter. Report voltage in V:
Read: 0.65 V
